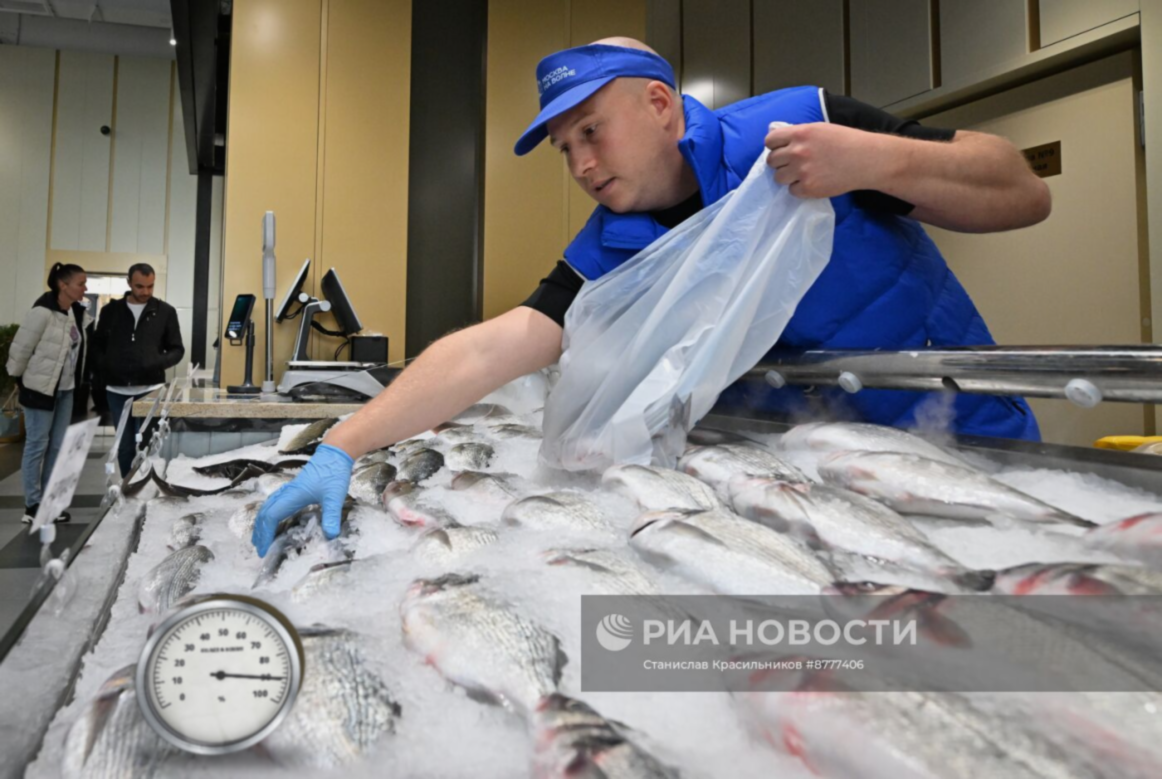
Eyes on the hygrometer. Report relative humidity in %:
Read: 90 %
